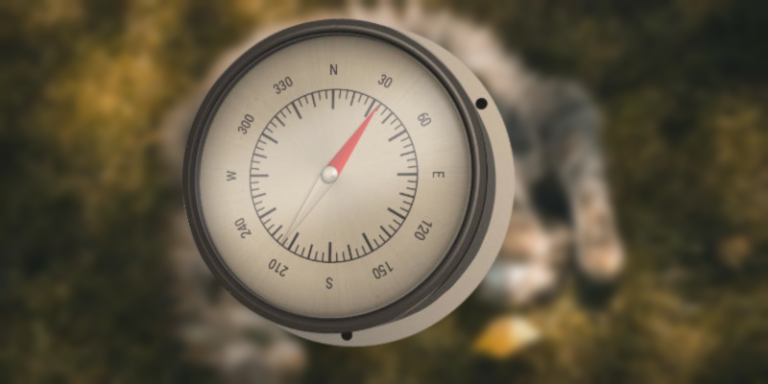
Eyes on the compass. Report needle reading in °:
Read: 35 °
